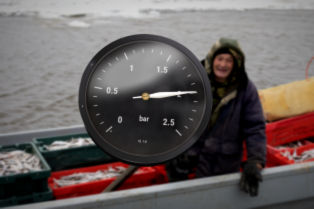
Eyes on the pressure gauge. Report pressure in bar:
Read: 2 bar
